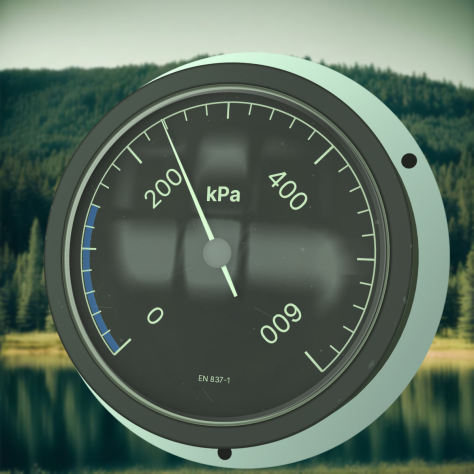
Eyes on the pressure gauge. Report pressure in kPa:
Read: 240 kPa
